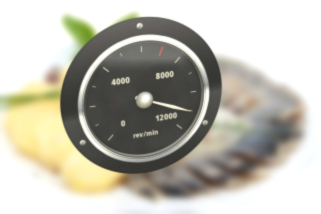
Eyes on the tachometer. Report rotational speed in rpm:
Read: 11000 rpm
